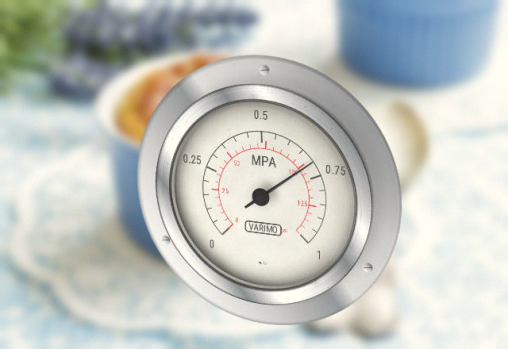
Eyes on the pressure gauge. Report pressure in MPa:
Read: 0.7 MPa
